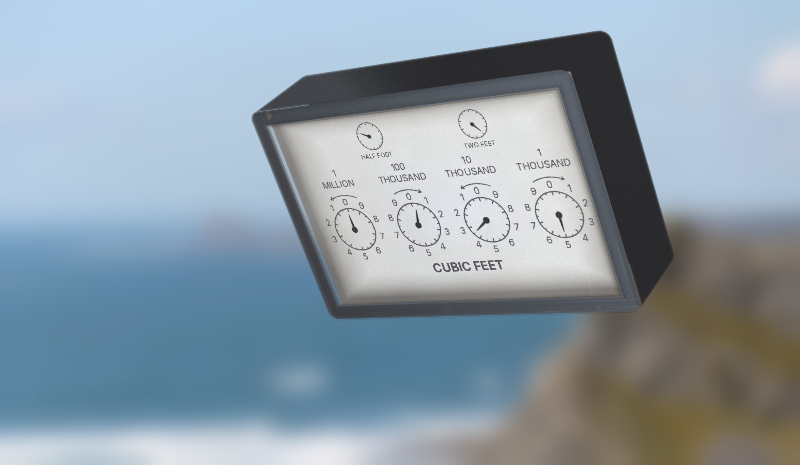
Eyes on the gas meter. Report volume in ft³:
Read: 3500 ft³
